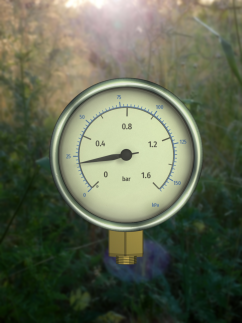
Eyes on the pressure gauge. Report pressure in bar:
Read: 0.2 bar
